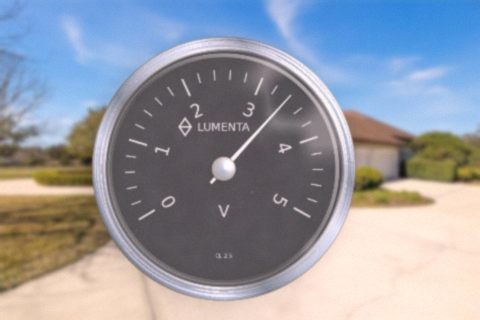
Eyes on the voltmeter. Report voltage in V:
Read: 3.4 V
